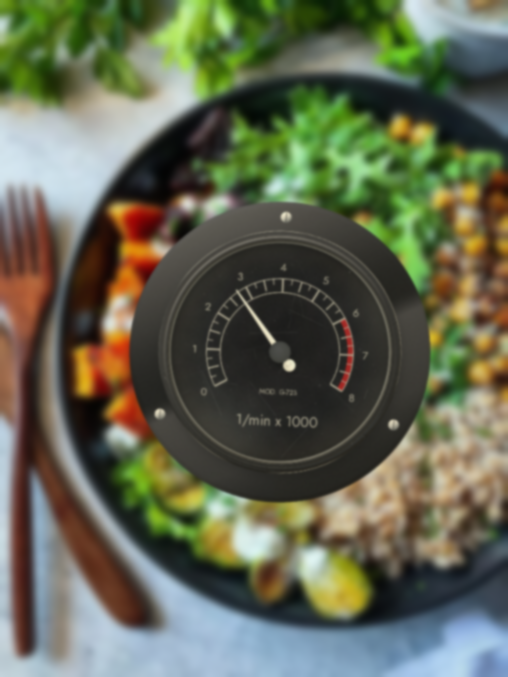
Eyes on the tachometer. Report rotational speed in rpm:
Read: 2750 rpm
